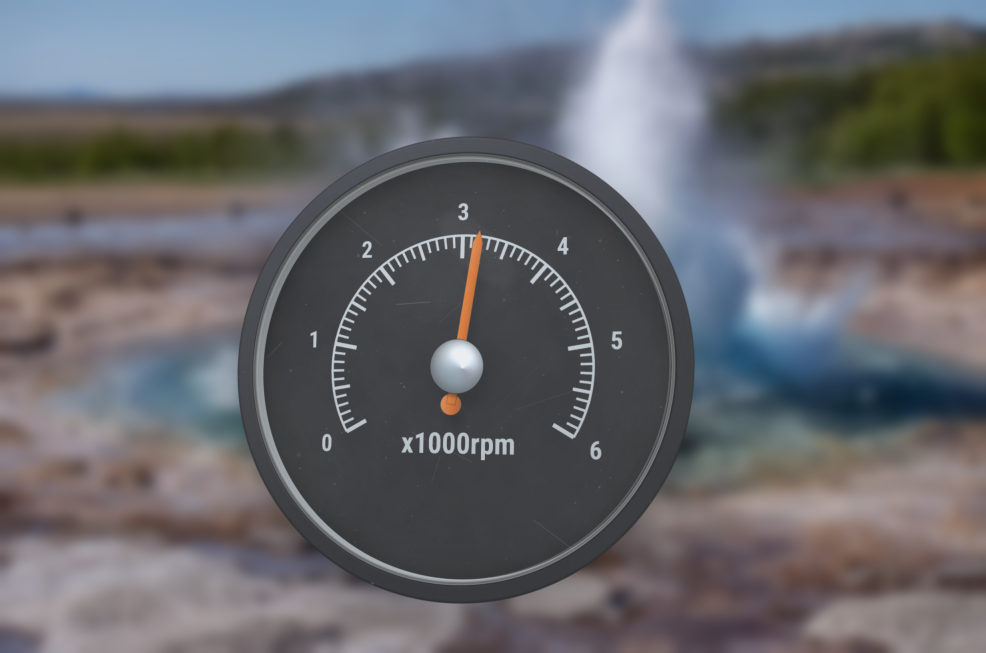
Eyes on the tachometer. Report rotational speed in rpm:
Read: 3200 rpm
